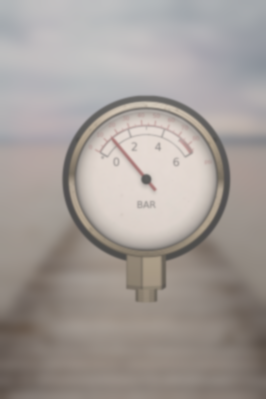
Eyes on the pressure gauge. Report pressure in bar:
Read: 1 bar
